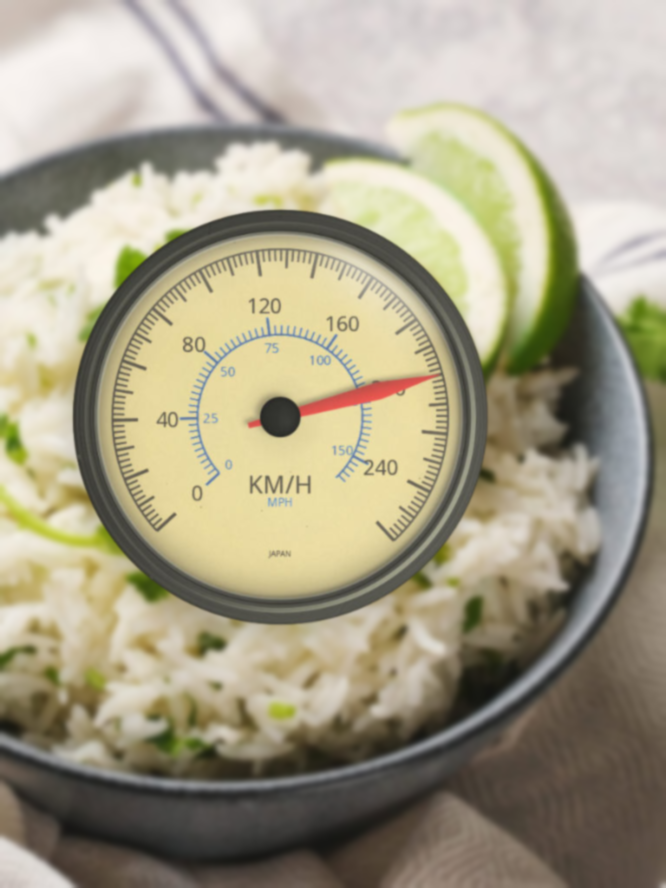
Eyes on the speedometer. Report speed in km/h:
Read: 200 km/h
